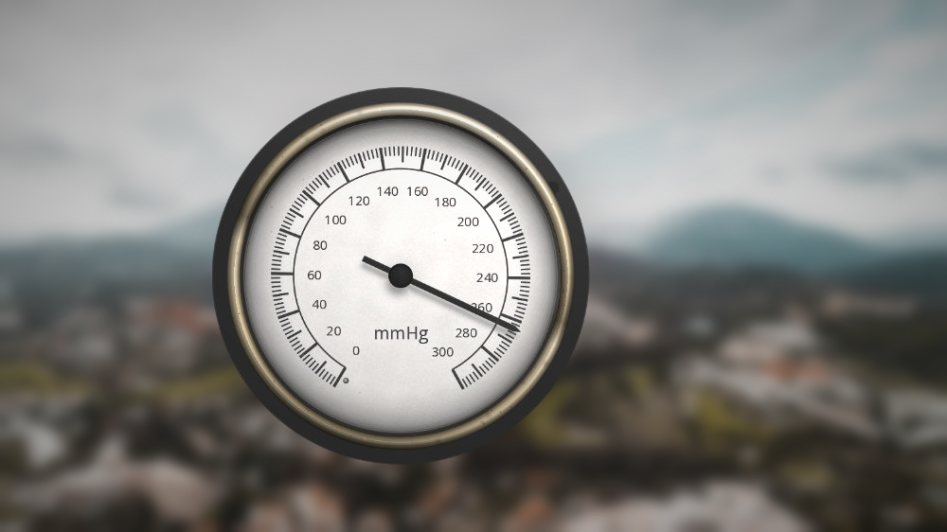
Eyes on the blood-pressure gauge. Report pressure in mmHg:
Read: 264 mmHg
